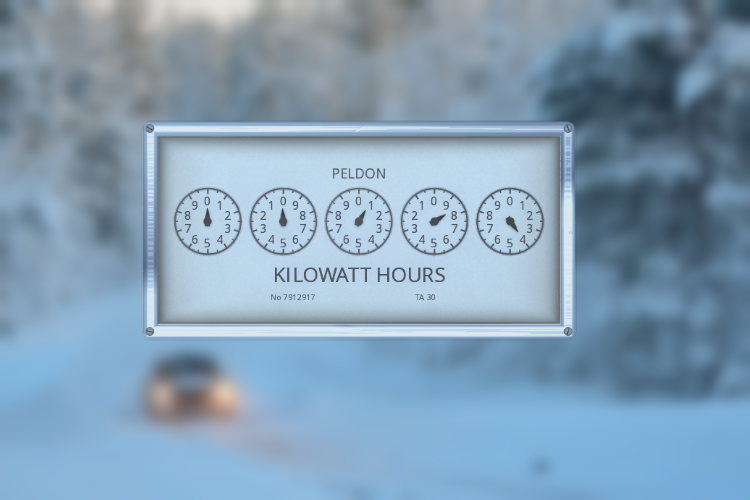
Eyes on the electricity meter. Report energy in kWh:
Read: 84 kWh
